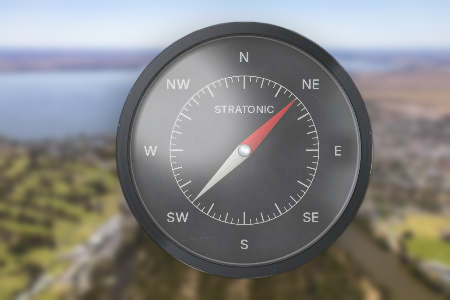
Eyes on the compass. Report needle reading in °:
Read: 45 °
